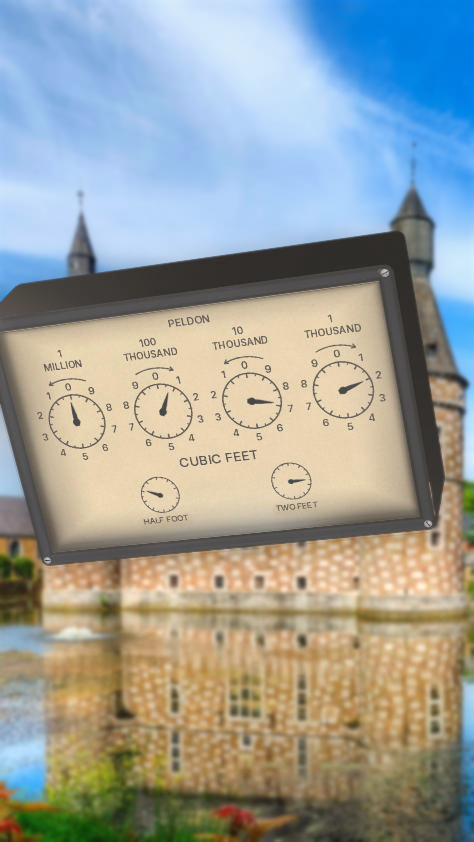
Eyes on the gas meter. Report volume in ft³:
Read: 7200 ft³
